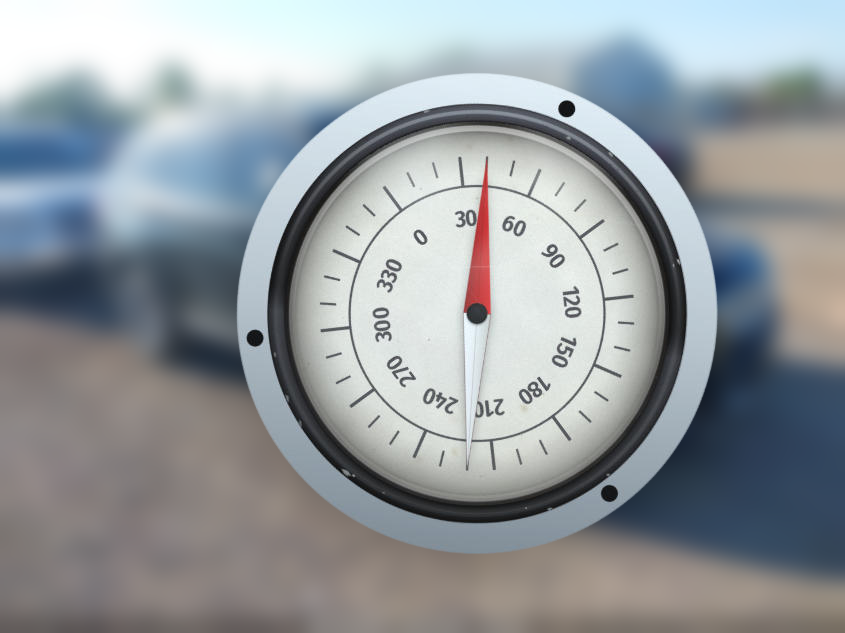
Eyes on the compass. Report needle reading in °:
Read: 40 °
